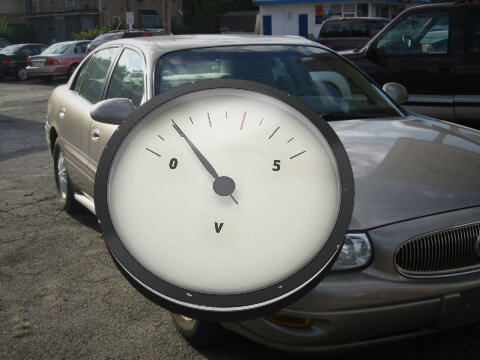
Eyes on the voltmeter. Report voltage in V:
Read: 1 V
